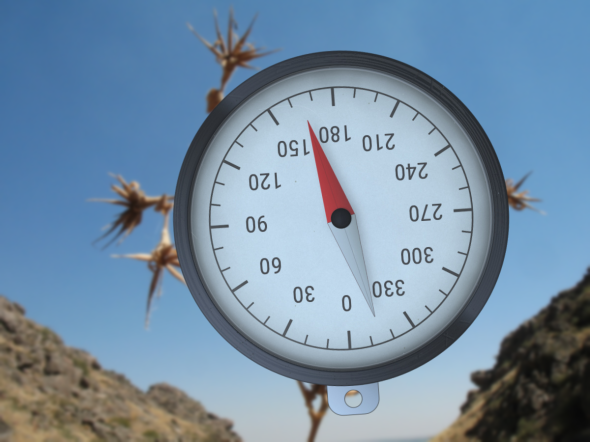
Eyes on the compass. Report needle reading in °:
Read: 165 °
